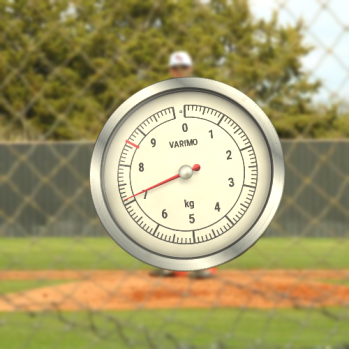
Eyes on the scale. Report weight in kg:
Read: 7.1 kg
